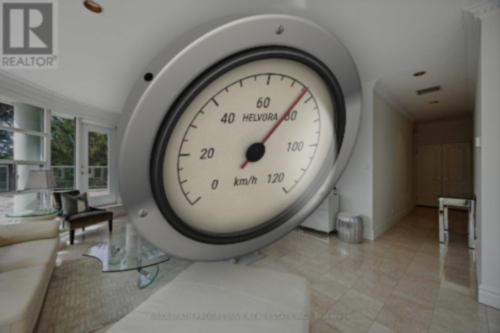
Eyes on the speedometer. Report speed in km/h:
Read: 75 km/h
